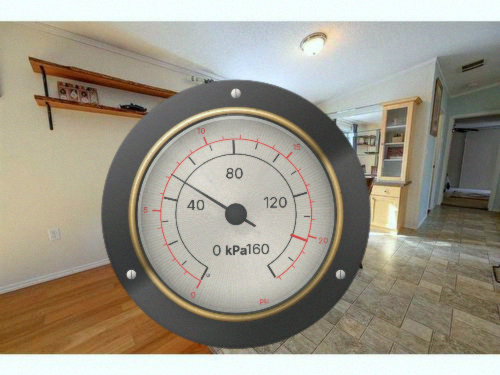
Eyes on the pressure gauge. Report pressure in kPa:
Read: 50 kPa
